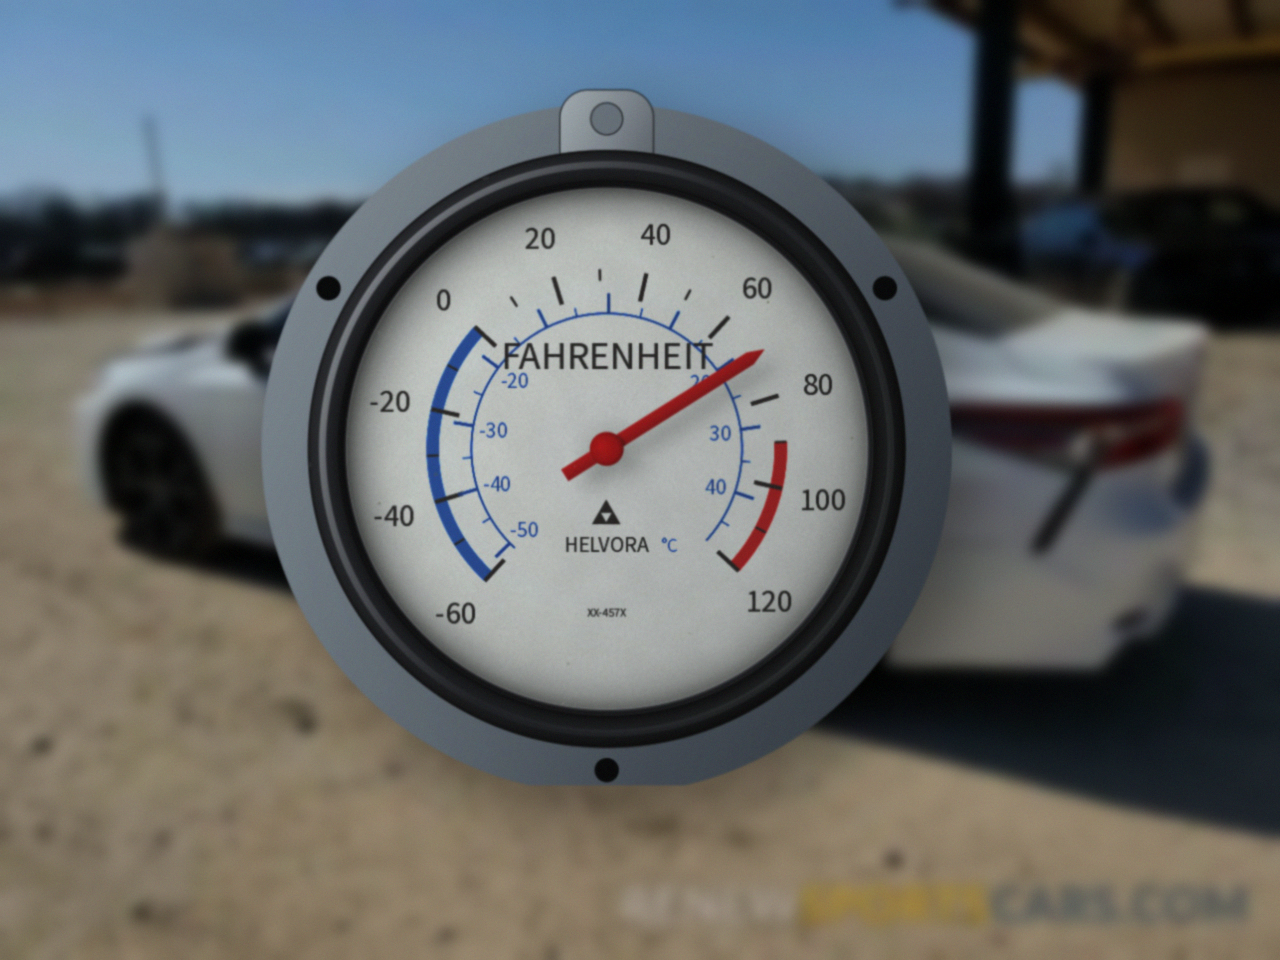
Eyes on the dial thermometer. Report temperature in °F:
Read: 70 °F
